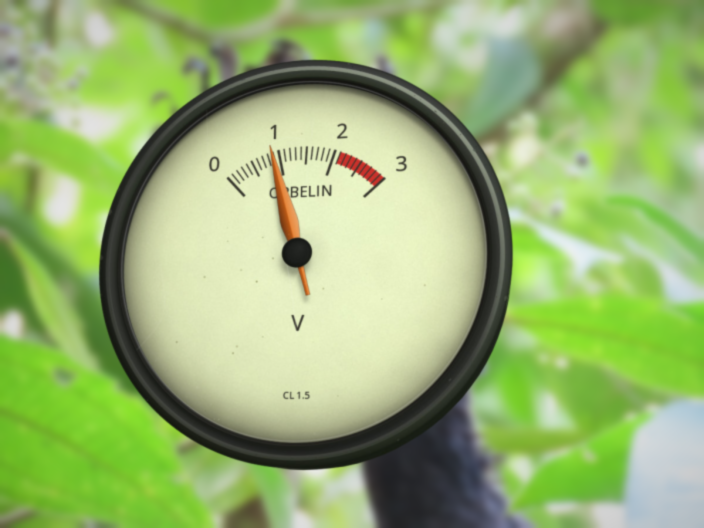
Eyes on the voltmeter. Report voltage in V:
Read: 0.9 V
